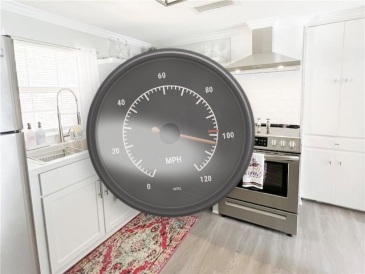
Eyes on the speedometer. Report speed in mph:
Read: 104 mph
